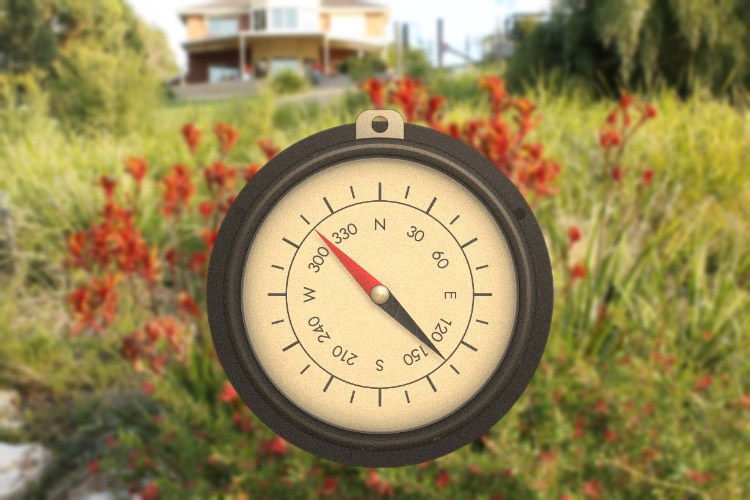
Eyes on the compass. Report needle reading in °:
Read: 315 °
